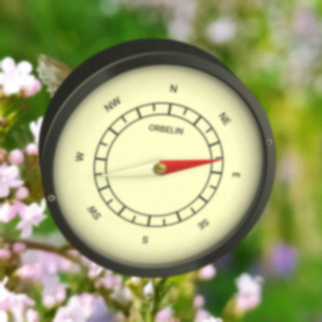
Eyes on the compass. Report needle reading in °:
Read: 75 °
